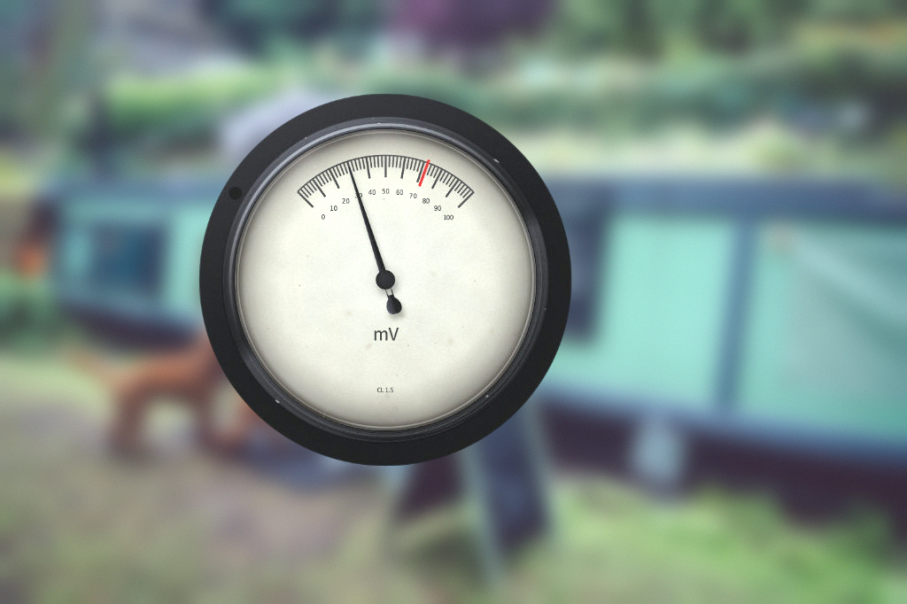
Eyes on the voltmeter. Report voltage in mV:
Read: 30 mV
